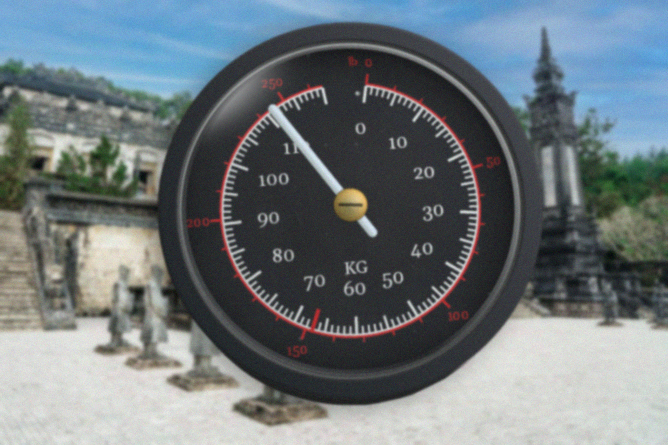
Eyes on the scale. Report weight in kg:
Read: 111 kg
